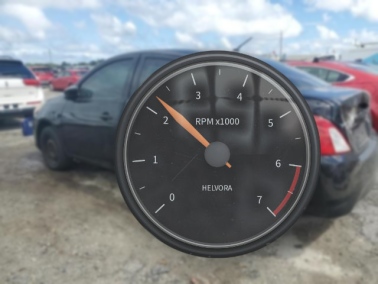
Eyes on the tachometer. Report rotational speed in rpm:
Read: 2250 rpm
